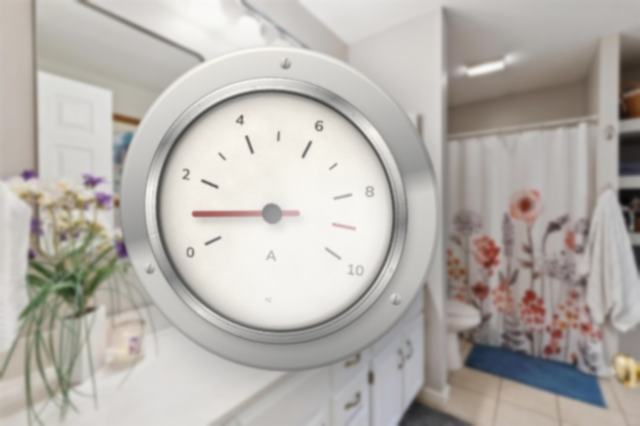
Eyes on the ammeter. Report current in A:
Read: 1 A
